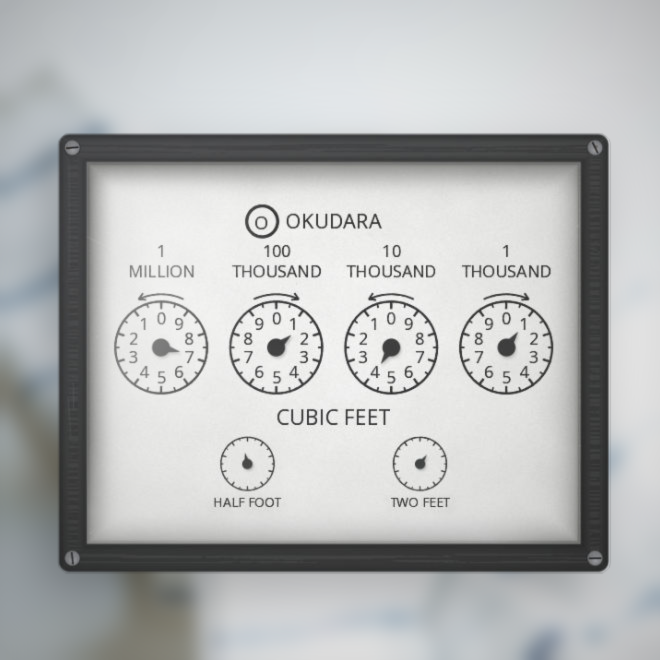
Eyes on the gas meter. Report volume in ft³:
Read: 714100 ft³
